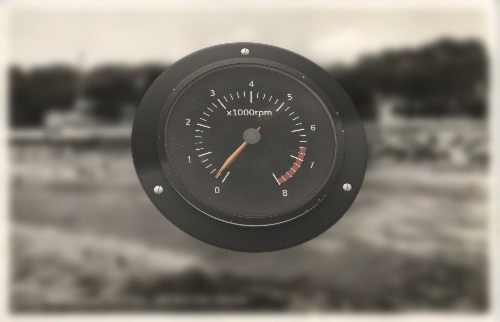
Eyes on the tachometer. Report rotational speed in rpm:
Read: 200 rpm
